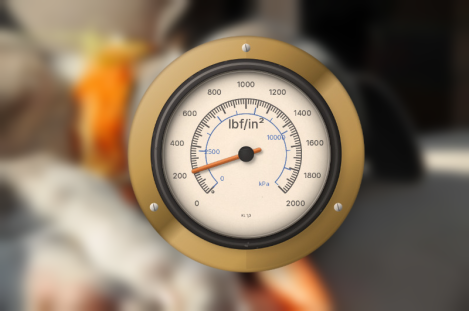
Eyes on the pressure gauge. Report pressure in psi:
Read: 200 psi
